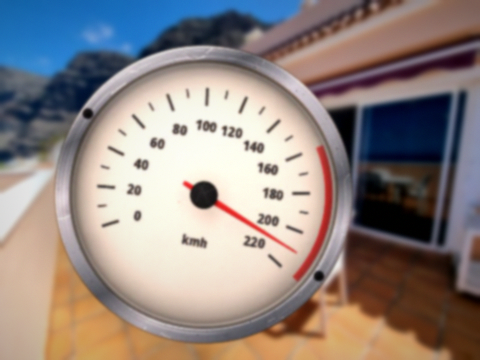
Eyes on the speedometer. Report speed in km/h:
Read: 210 km/h
